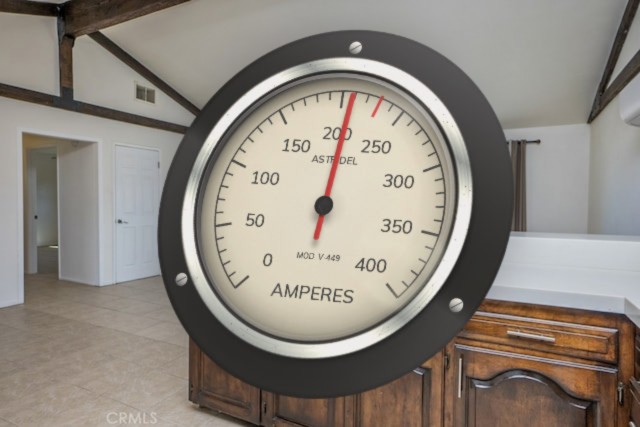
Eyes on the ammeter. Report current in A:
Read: 210 A
